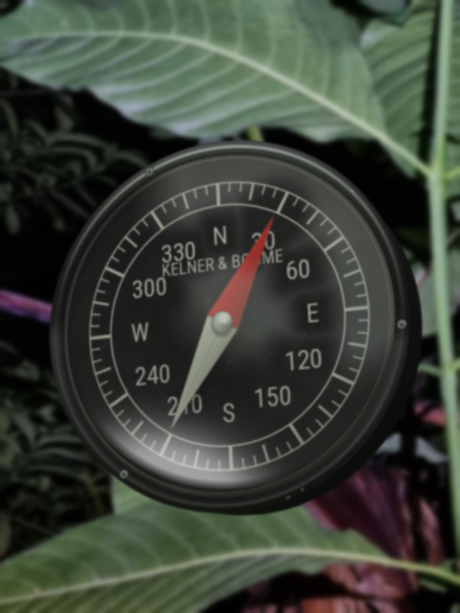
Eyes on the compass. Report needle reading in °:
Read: 30 °
